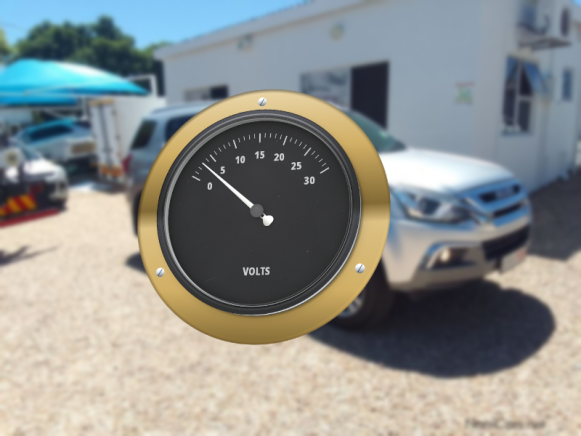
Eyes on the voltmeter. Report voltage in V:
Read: 3 V
